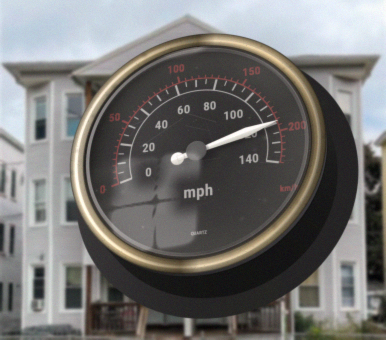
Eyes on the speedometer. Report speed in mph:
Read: 120 mph
